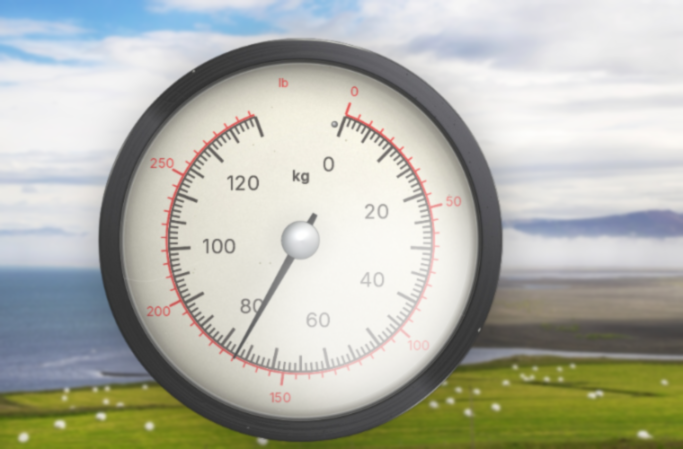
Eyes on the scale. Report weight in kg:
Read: 77 kg
